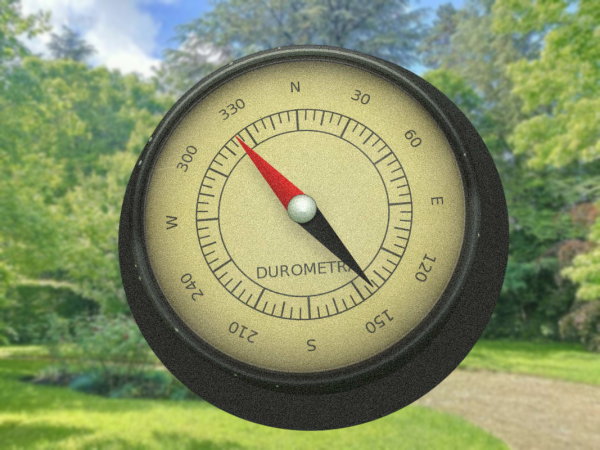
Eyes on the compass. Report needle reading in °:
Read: 322.5 °
